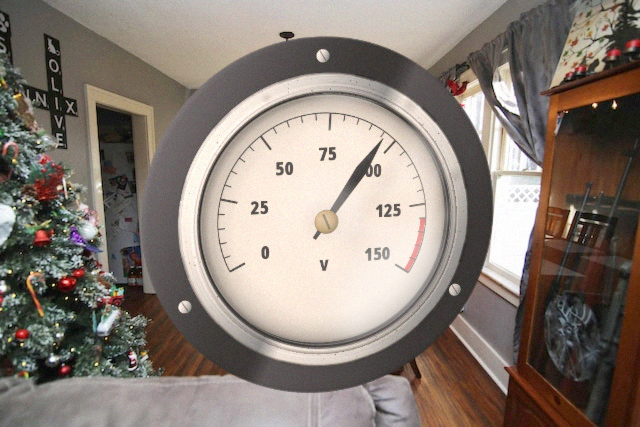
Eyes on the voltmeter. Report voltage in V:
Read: 95 V
